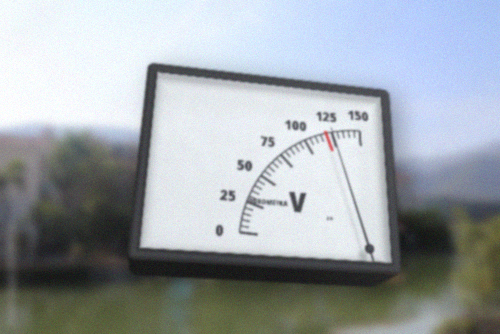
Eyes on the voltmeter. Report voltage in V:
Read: 125 V
